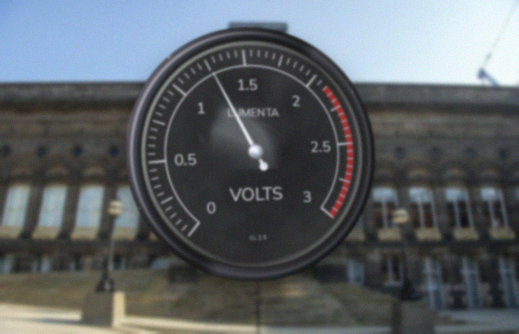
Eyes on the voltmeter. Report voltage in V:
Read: 1.25 V
